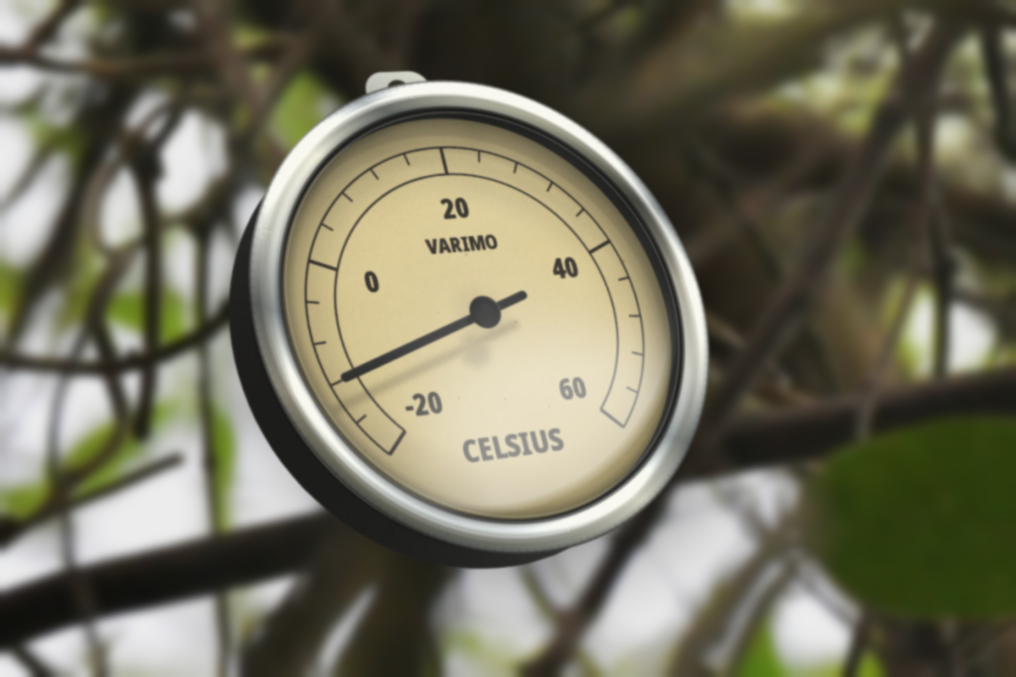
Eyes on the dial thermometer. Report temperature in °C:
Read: -12 °C
